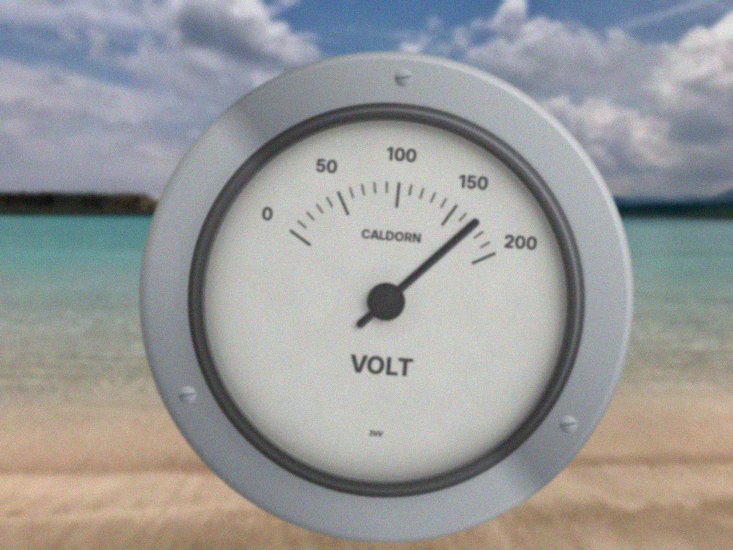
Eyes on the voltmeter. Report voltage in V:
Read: 170 V
